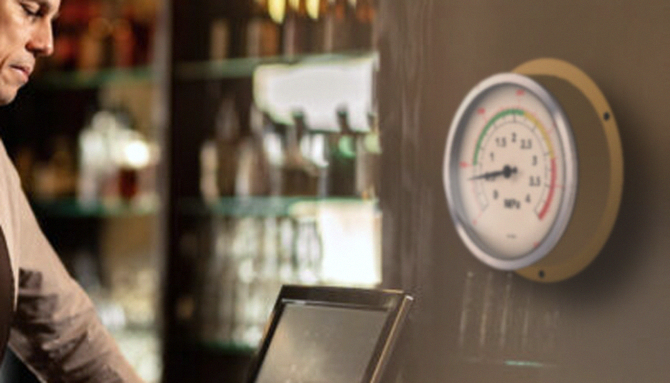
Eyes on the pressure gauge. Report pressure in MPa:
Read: 0.5 MPa
